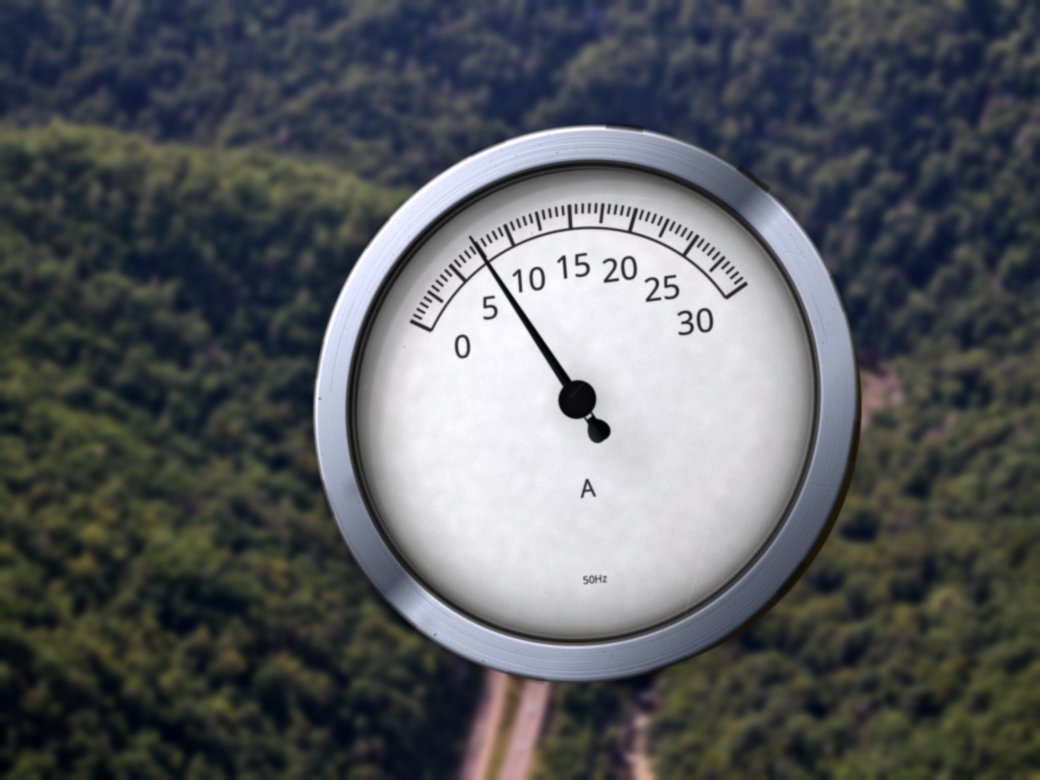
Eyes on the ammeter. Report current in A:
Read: 7.5 A
